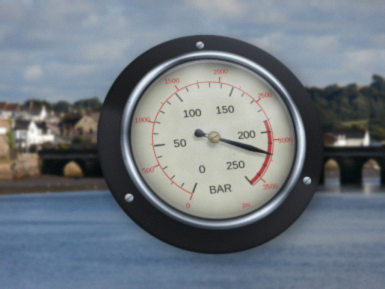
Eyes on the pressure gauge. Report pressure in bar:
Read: 220 bar
